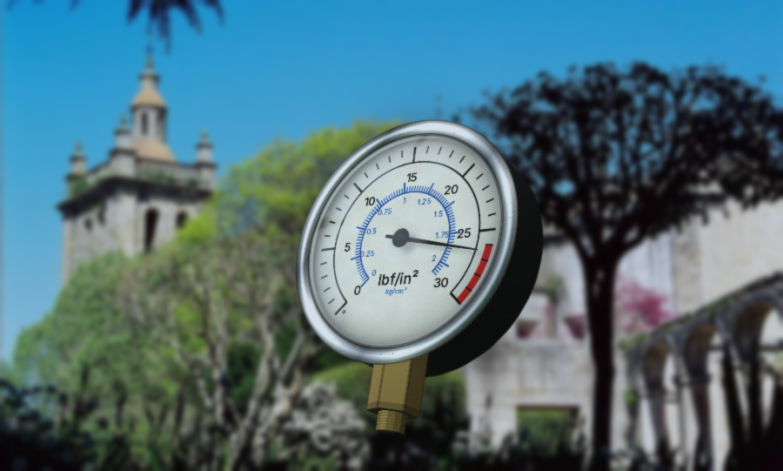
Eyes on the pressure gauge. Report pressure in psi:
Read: 26.5 psi
